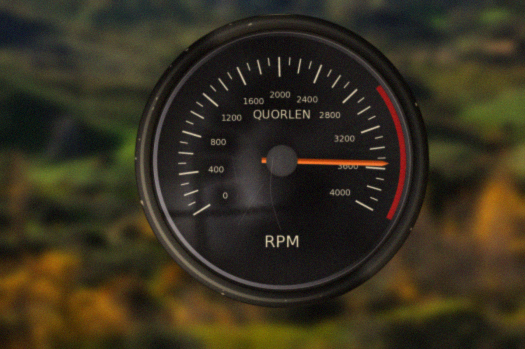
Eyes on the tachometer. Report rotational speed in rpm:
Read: 3550 rpm
